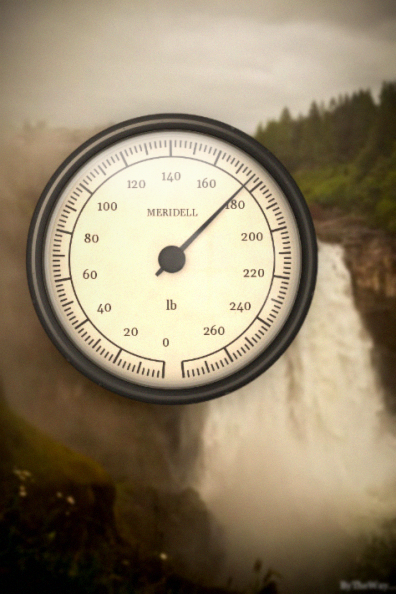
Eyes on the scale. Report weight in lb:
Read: 176 lb
